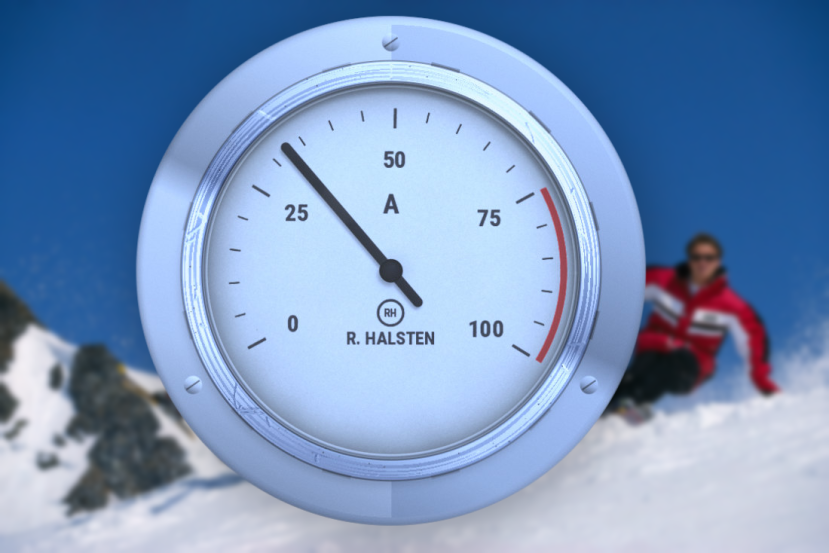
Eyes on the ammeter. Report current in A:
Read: 32.5 A
